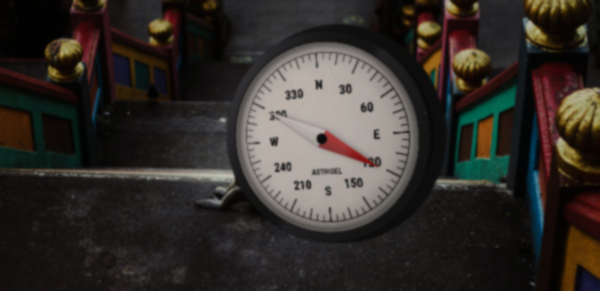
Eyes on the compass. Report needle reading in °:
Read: 120 °
